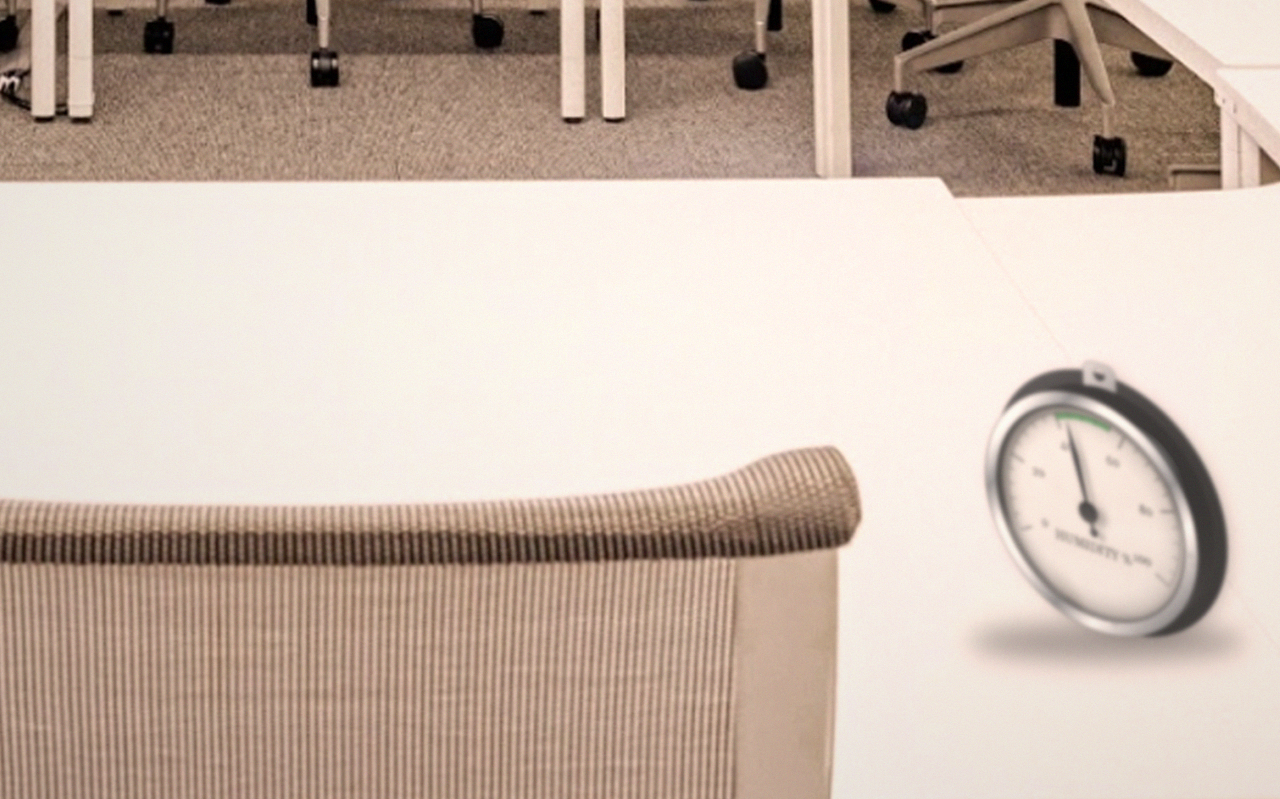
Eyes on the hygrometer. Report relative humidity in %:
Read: 44 %
